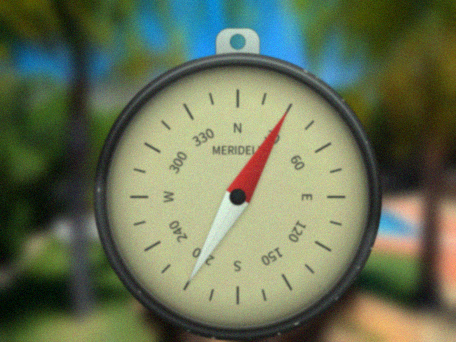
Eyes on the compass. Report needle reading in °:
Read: 30 °
